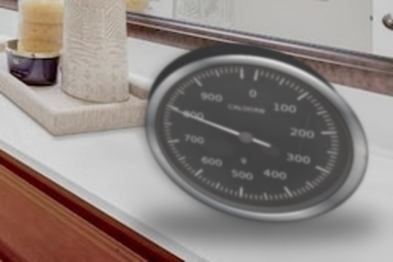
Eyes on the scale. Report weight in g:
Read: 800 g
